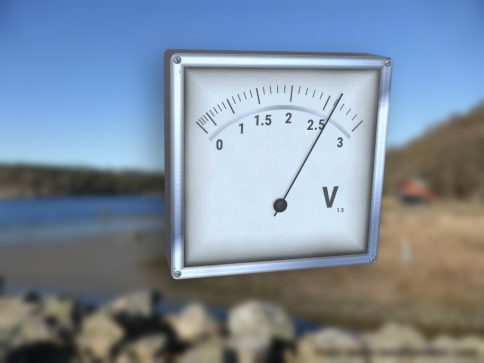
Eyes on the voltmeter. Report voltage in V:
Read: 2.6 V
